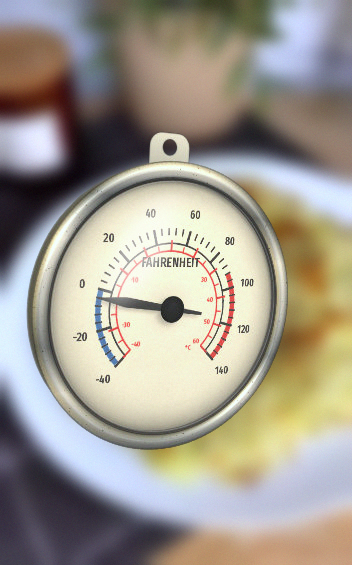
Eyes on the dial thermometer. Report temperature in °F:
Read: -4 °F
